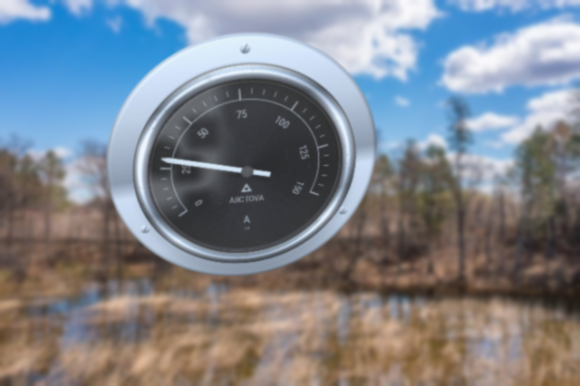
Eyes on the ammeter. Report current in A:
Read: 30 A
